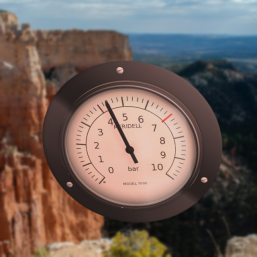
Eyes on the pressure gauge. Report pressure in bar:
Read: 4.4 bar
